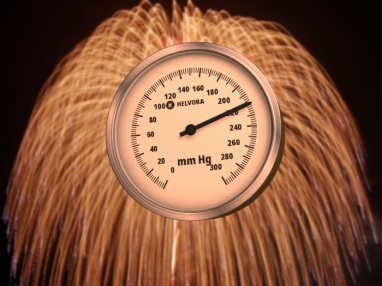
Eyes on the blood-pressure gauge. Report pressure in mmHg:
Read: 220 mmHg
